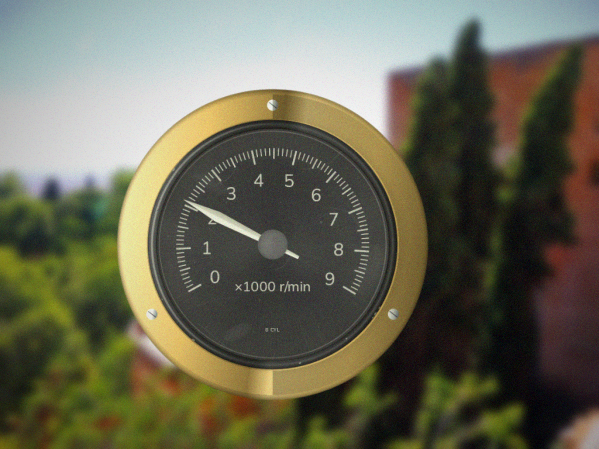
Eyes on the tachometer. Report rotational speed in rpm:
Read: 2100 rpm
